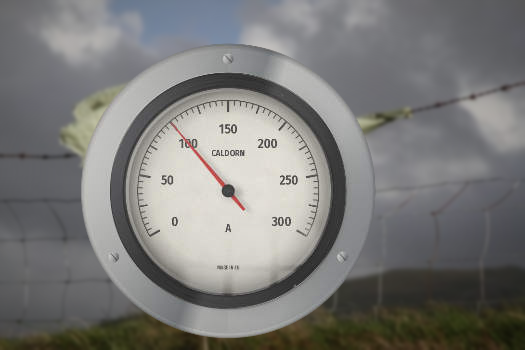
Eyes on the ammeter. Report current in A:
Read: 100 A
